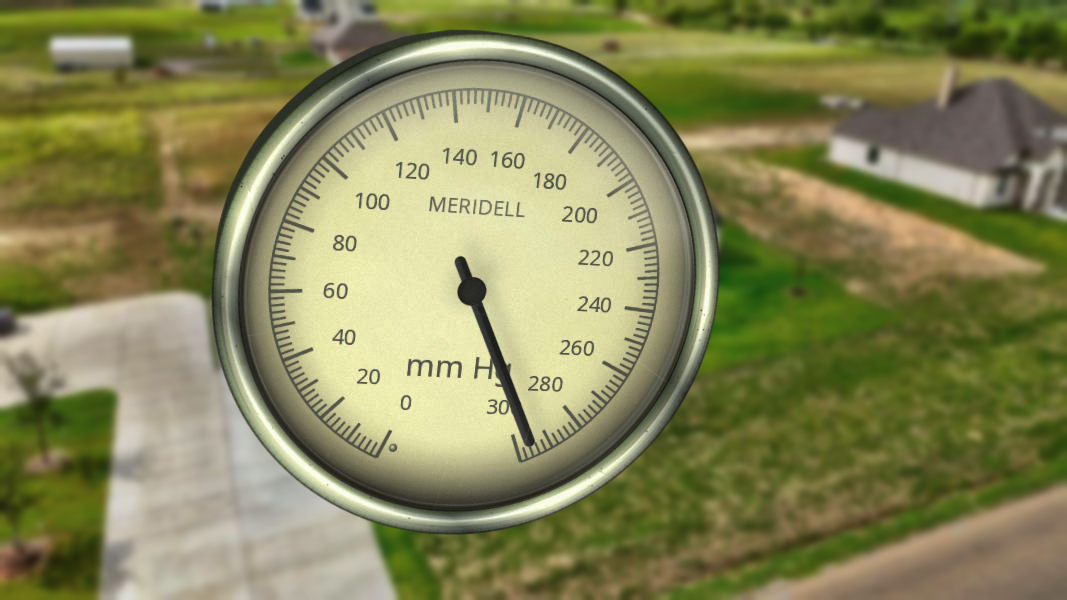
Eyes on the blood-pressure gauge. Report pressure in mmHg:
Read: 296 mmHg
